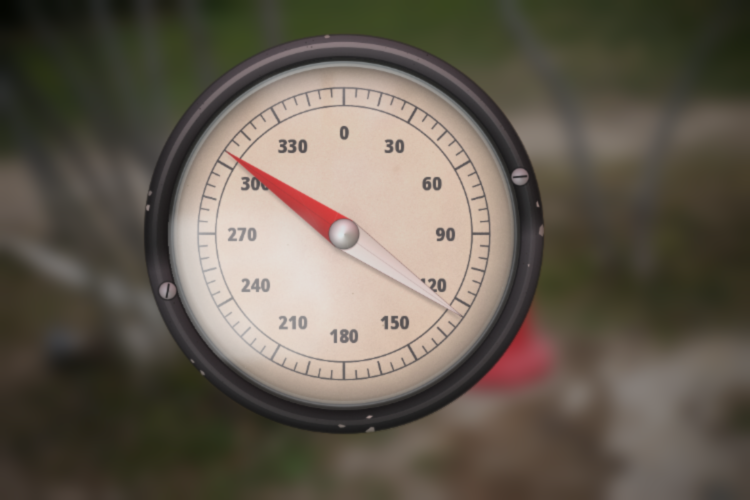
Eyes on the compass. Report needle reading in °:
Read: 305 °
